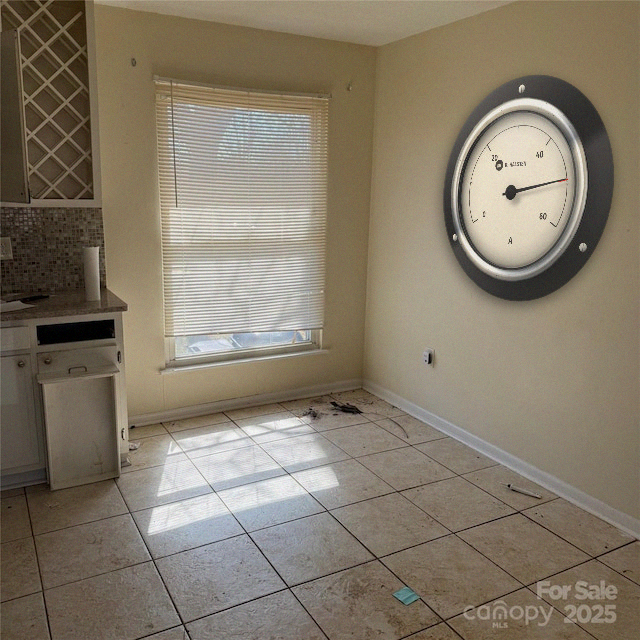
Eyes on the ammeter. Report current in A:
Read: 50 A
